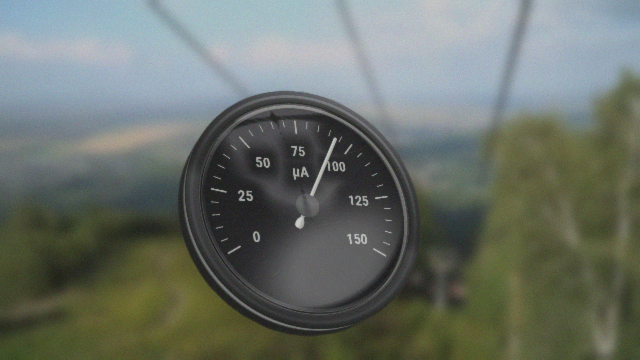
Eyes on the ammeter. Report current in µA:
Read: 92.5 µA
